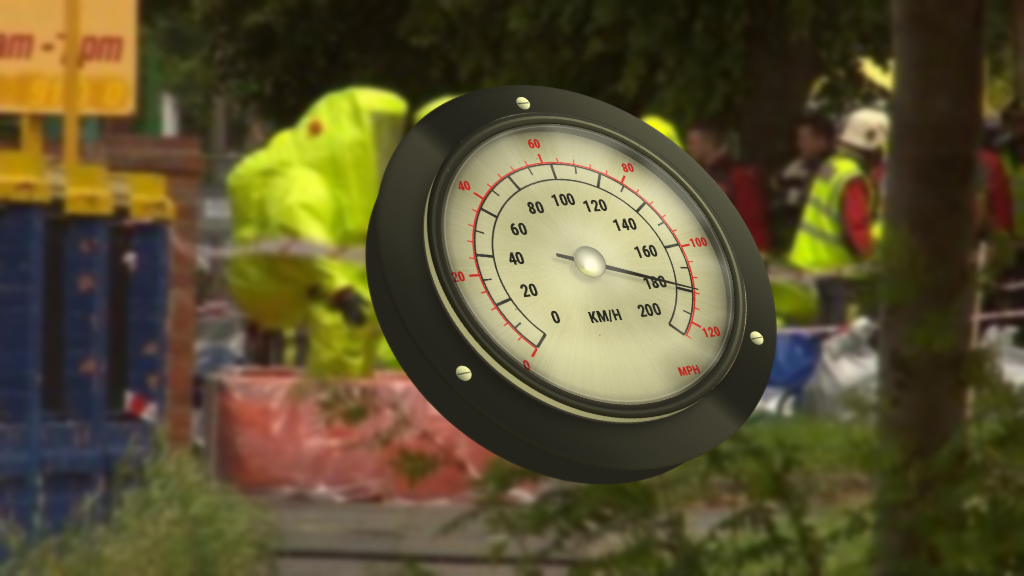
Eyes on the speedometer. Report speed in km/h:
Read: 180 km/h
